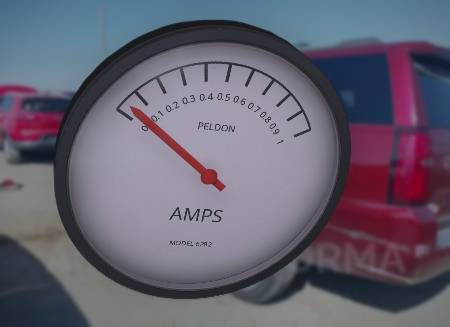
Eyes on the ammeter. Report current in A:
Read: 0.05 A
